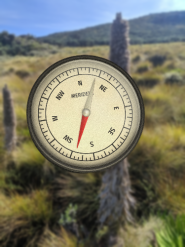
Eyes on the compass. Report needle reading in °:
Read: 205 °
